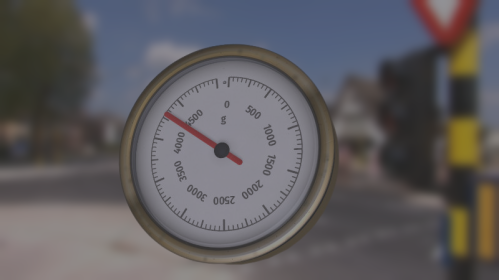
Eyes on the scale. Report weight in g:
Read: 4300 g
